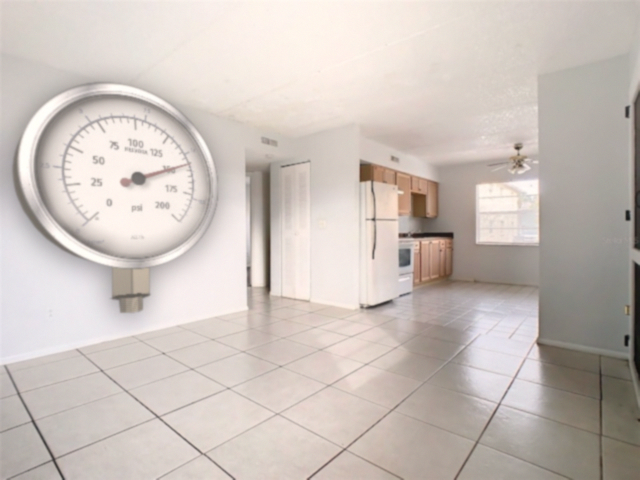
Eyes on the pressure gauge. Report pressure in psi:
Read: 150 psi
